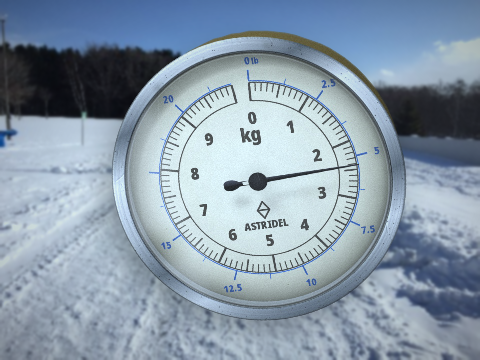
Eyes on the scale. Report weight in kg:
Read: 2.4 kg
